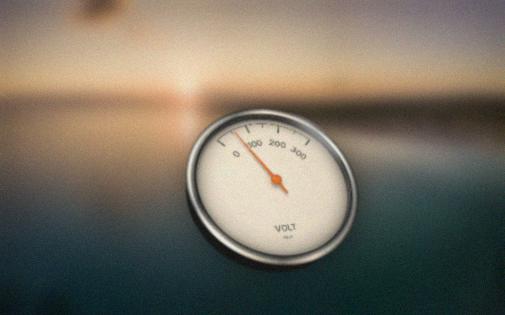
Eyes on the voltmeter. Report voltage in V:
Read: 50 V
